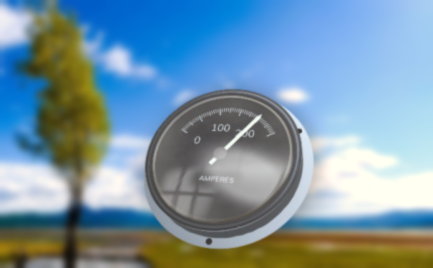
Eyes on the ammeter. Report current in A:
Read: 200 A
